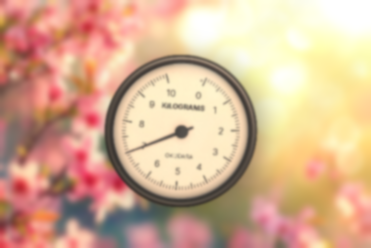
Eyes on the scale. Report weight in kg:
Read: 7 kg
